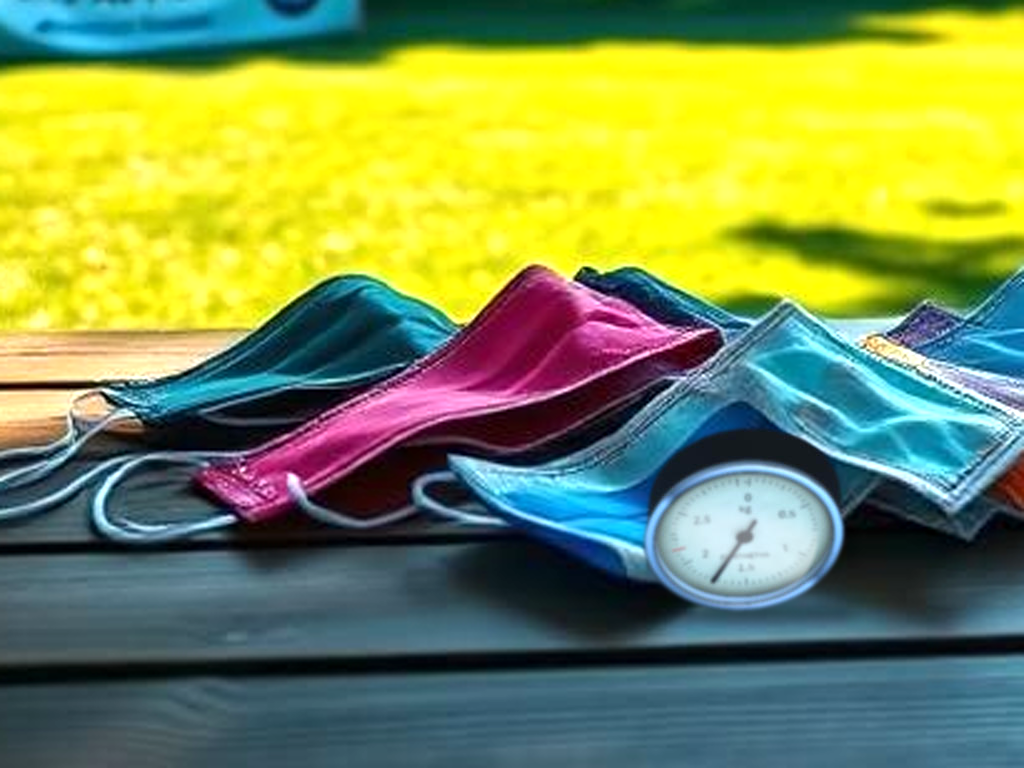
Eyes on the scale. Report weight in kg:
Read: 1.75 kg
